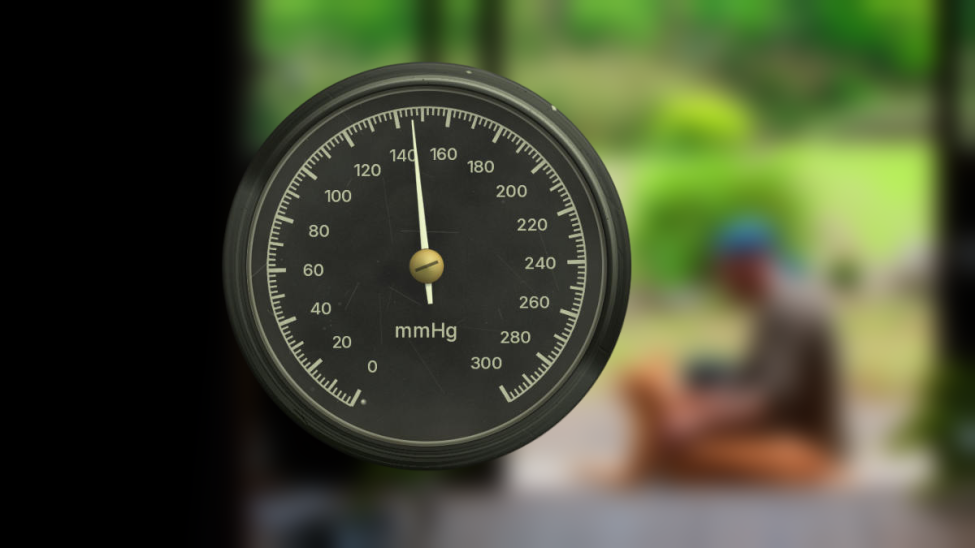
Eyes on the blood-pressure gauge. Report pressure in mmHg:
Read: 146 mmHg
